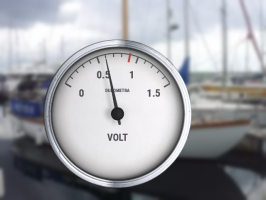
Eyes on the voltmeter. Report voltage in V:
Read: 0.6 V
